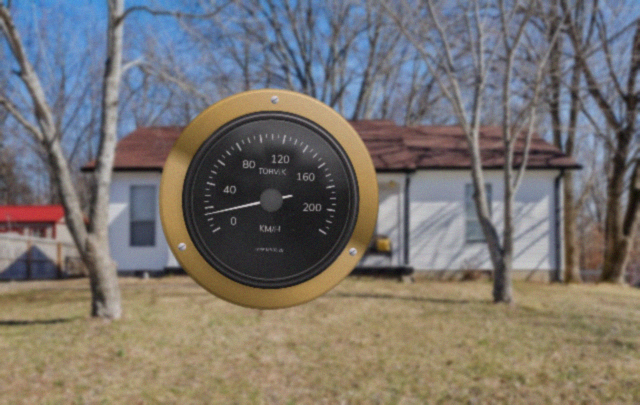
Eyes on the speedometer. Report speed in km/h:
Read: 15 km/h
